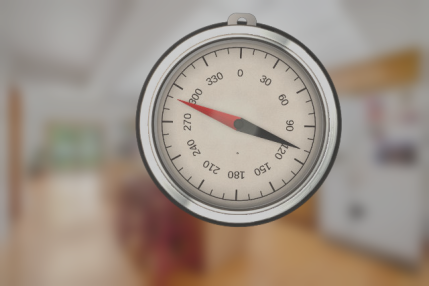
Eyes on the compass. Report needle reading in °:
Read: 290 °
